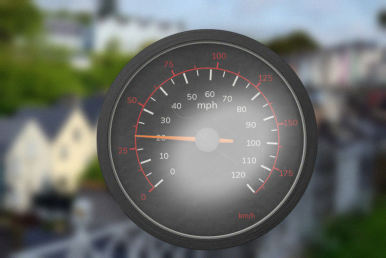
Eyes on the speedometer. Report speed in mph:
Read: 20 mph
